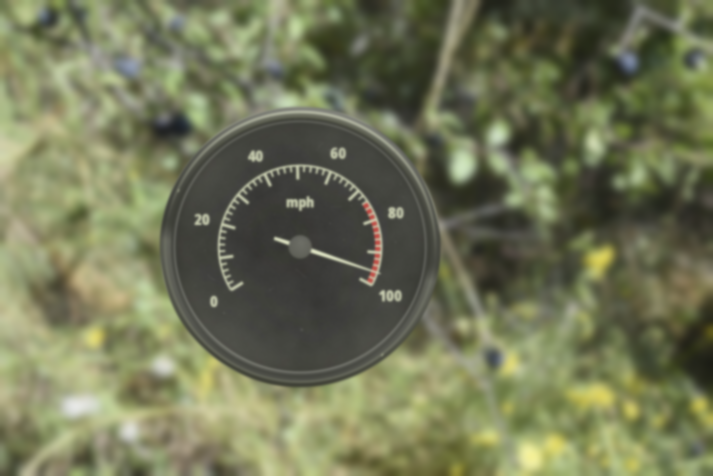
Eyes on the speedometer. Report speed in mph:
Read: 96 mph
